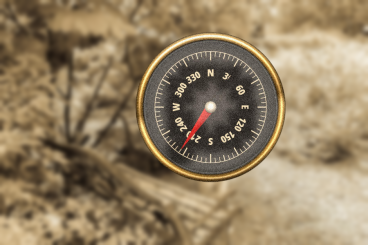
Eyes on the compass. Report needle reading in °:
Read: 215 °
